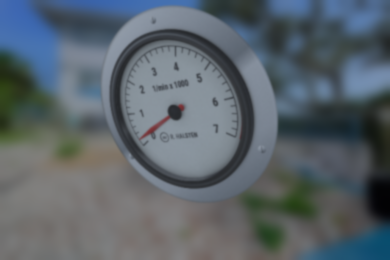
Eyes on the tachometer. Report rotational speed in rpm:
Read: 200 rpm
